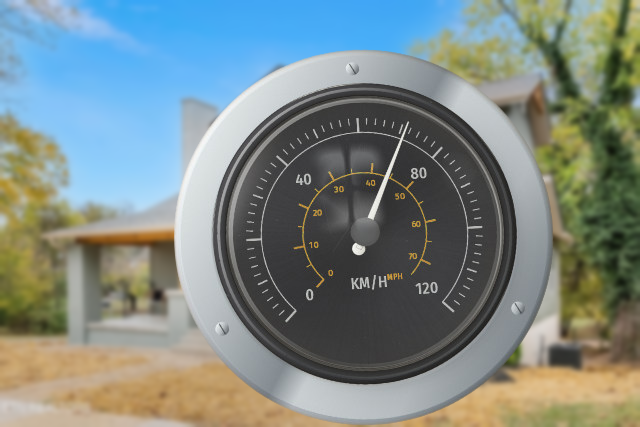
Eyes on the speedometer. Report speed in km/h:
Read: 71 km/h
